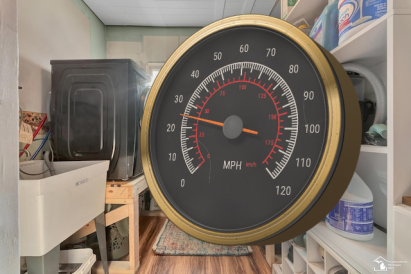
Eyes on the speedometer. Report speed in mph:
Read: 25 mph
